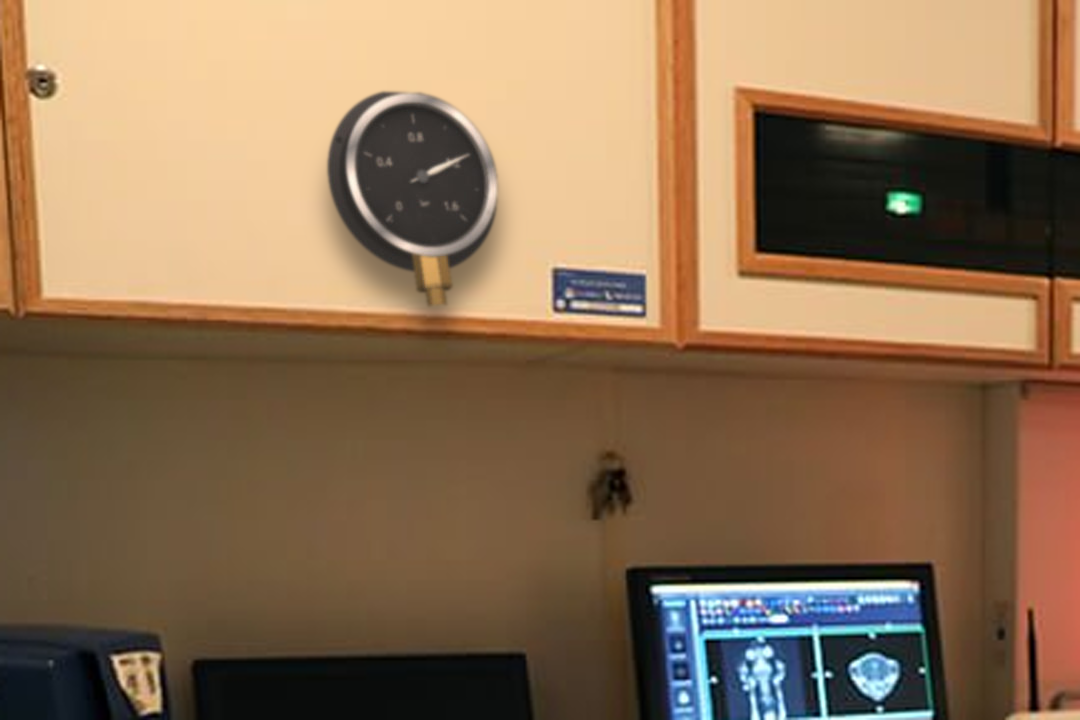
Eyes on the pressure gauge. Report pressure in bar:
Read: 1.2 bar
